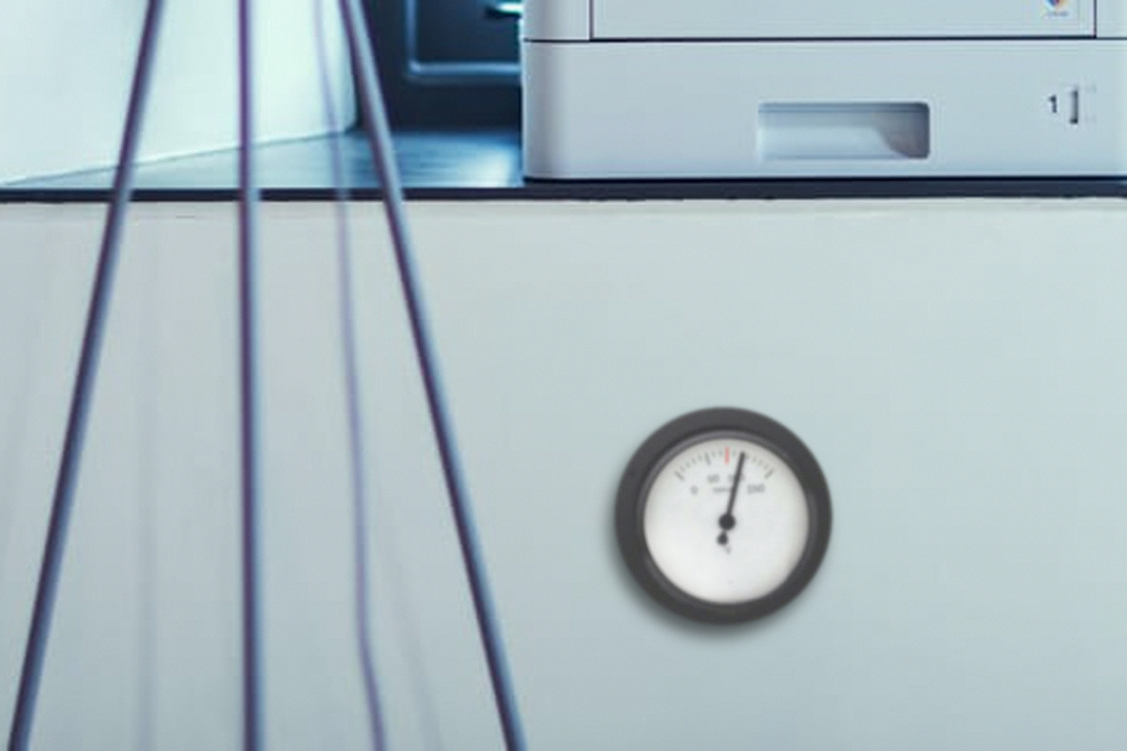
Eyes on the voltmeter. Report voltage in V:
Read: 100 V
